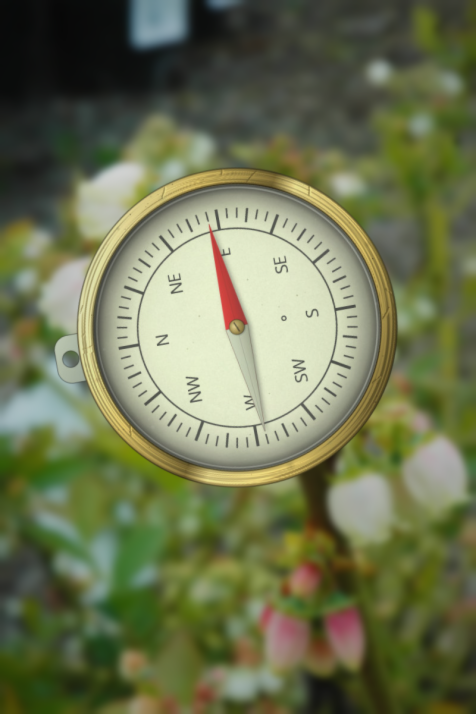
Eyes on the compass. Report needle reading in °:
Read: 85 °
